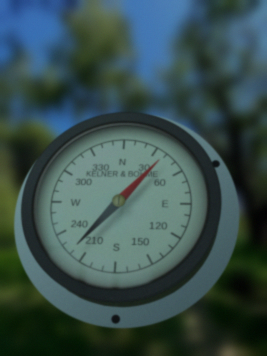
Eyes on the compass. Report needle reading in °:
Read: 40 °
